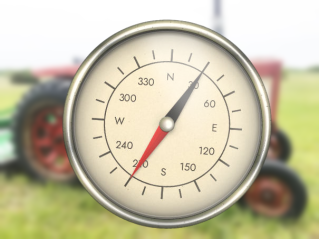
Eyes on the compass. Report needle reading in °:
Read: 210 °
